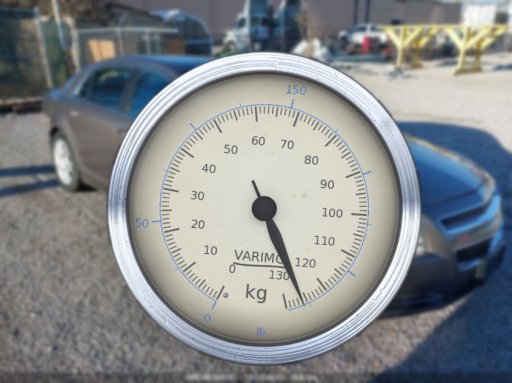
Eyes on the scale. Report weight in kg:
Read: 126 kg
